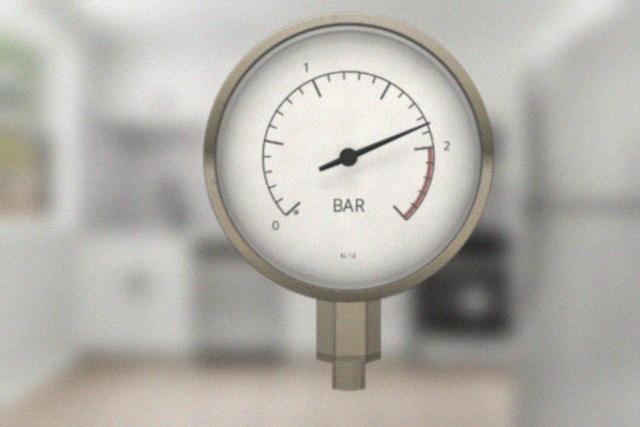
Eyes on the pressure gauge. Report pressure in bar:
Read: 1.85 bar
